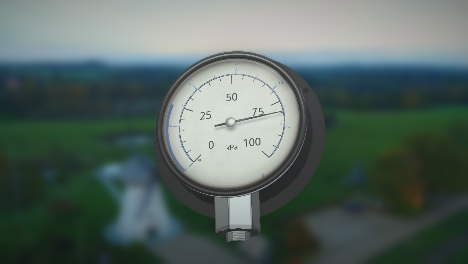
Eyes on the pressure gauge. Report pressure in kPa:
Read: 80 kPa
